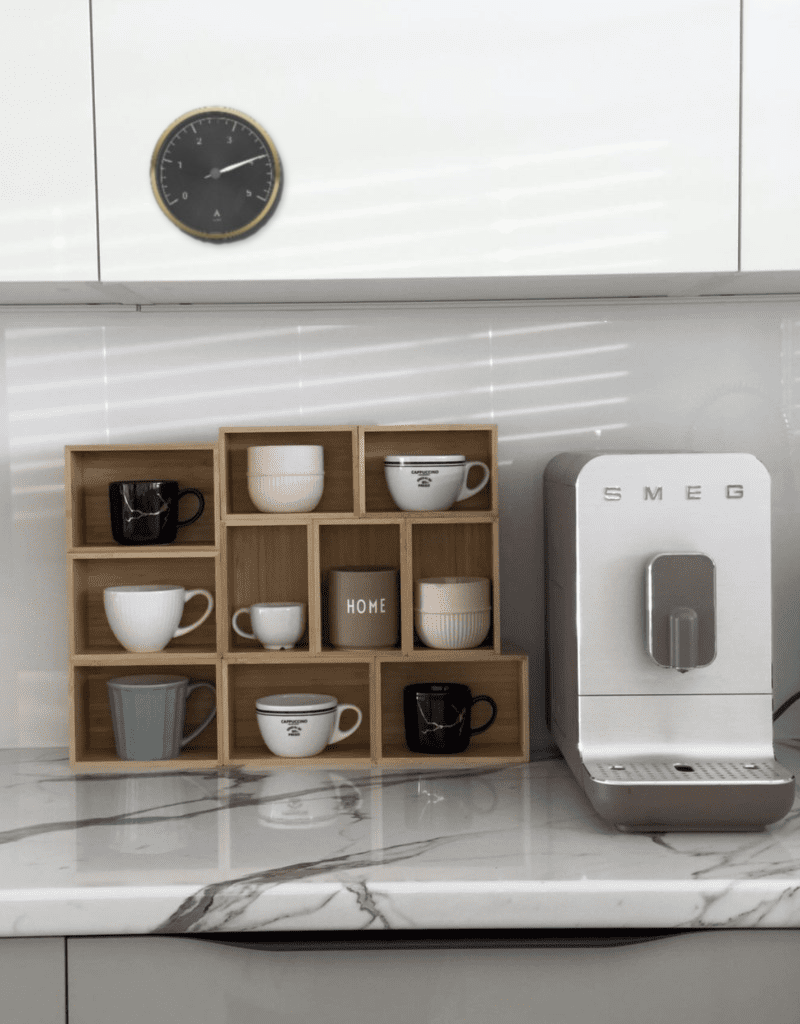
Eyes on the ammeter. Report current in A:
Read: 4 A
